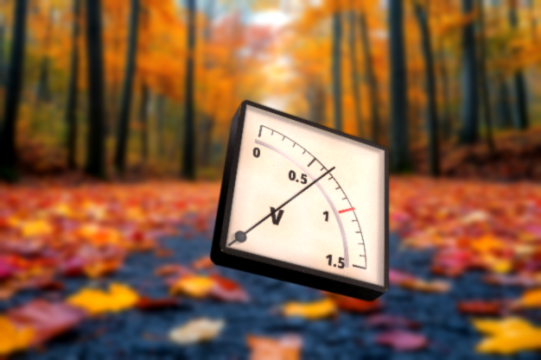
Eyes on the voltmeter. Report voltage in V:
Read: 0.65 V
